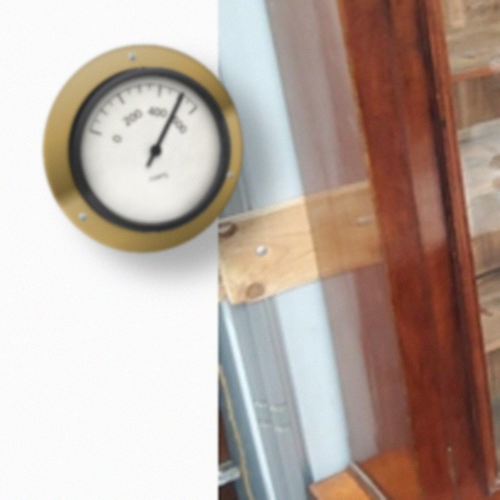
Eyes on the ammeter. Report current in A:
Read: 500 A
